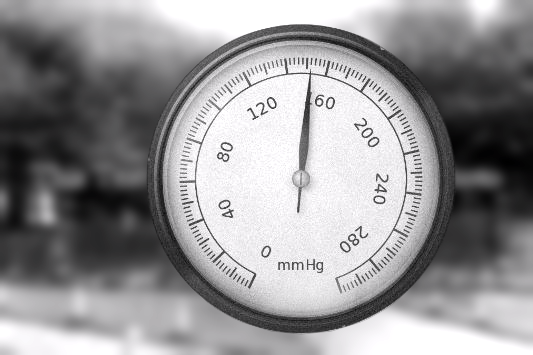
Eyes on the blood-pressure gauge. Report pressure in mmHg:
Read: 152 mmHg
